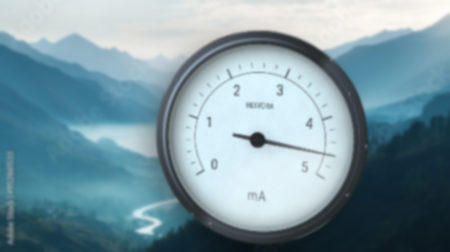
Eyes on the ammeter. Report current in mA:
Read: 4.6 mA
